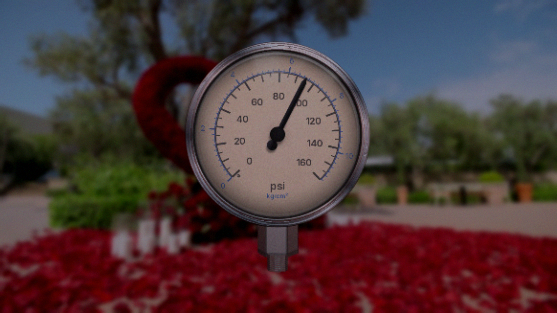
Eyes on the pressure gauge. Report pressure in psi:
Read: 95 psi
